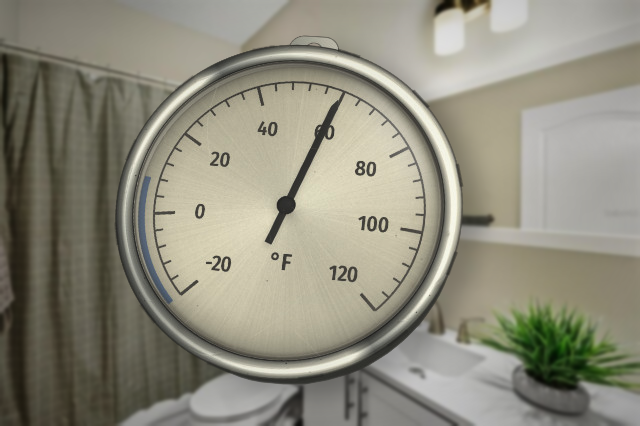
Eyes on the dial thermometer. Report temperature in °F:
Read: 60 °F
